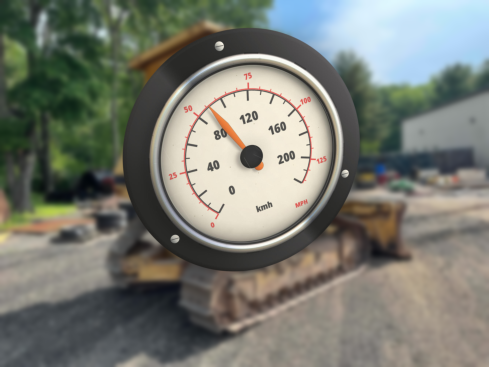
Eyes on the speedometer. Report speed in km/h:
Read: 90 km/h
